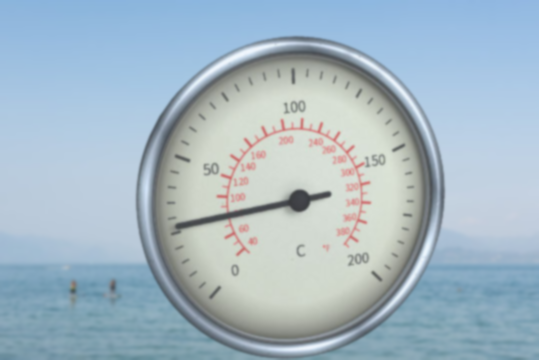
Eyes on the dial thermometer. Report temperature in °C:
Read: 27.5 °C
